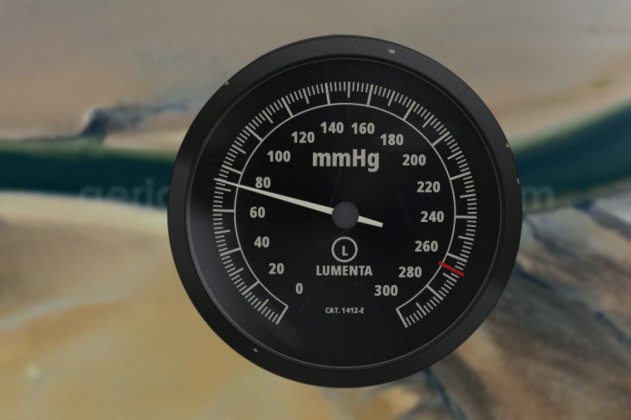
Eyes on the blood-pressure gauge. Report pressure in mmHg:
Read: 74 mmHg
